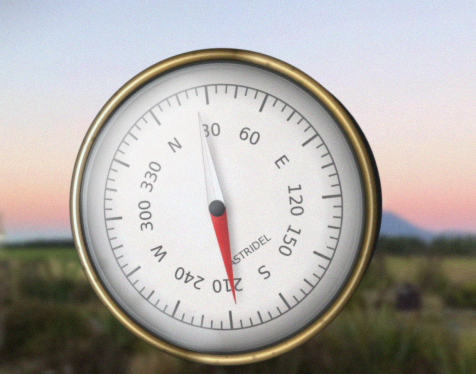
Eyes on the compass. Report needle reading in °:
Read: 205 °
